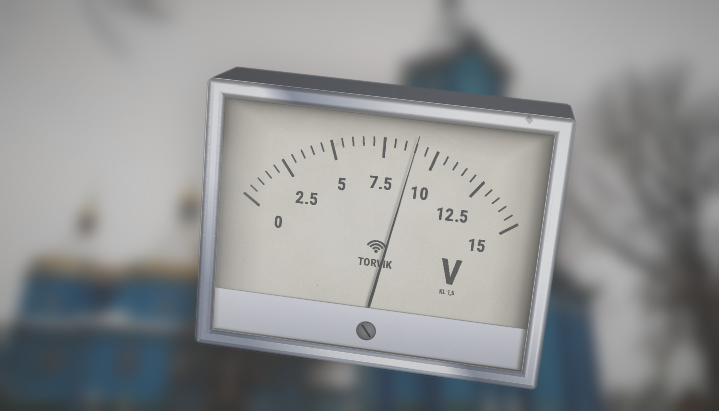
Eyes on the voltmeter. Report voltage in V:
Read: 9 V
